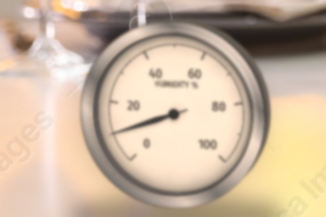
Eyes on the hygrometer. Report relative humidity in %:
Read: 10 %
